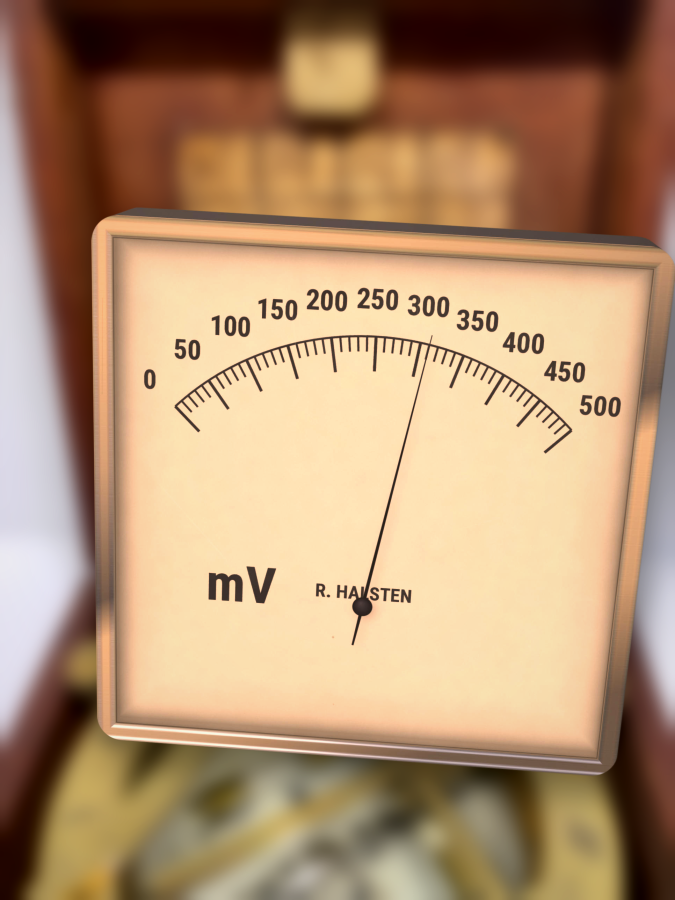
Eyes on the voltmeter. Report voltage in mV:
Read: 310 mV
